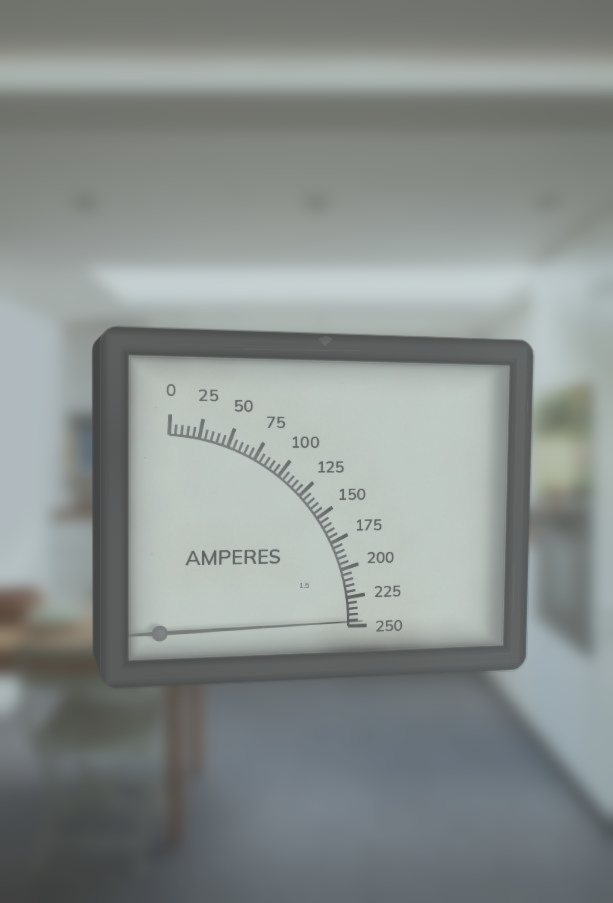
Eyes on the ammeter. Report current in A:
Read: 245 A
